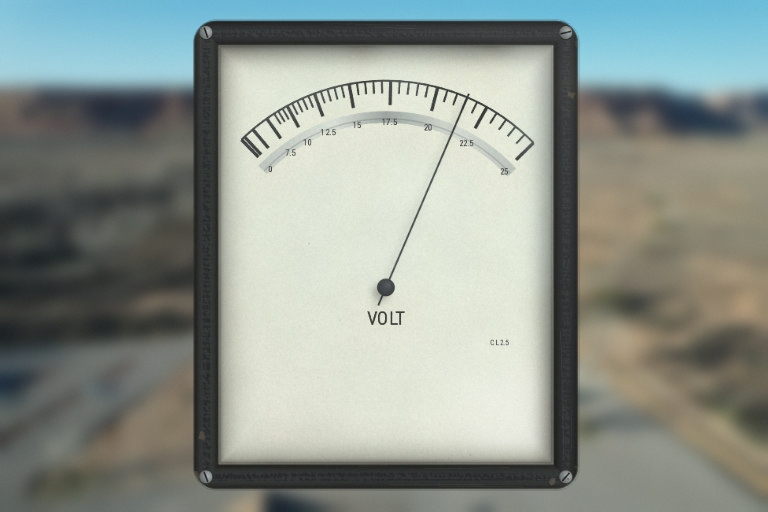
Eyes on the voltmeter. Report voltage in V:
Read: 21.5 V
